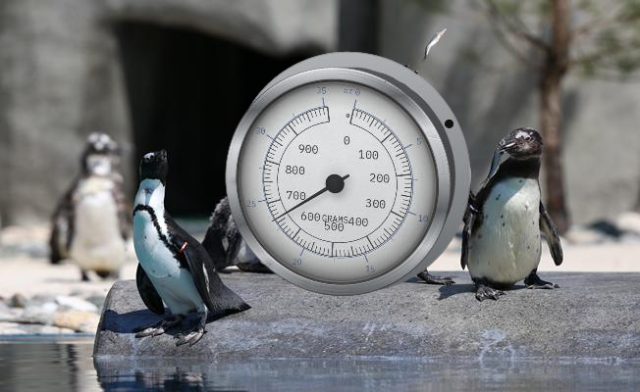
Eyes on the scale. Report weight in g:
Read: 660 g
